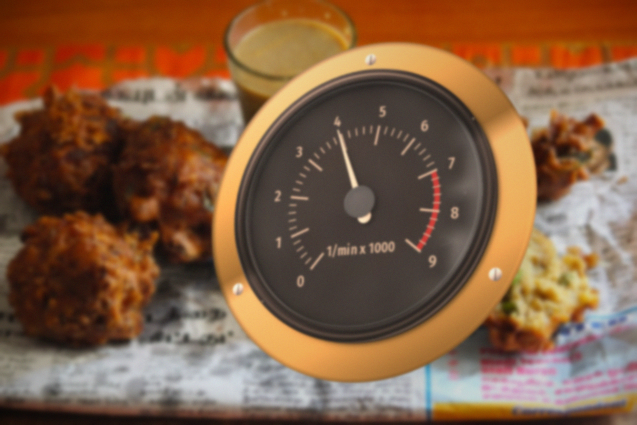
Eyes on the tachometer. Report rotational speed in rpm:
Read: 4000 rpm
